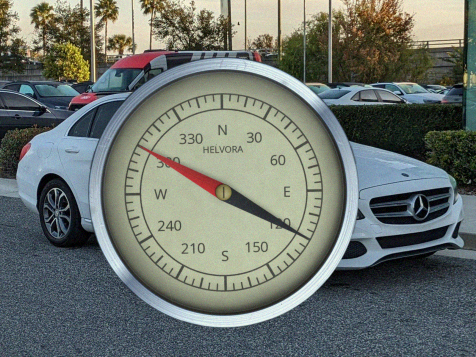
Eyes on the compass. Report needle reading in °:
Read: 300 °
